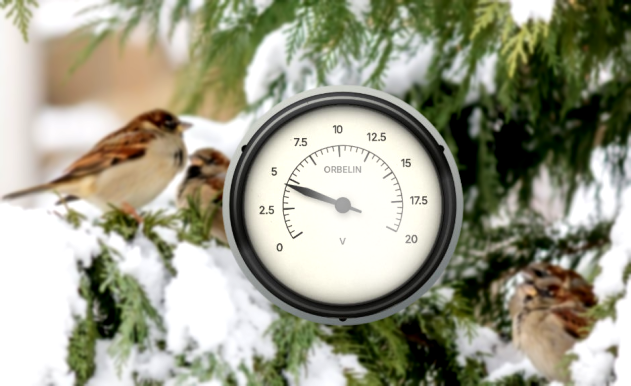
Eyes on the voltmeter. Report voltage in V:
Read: 4.5 V
